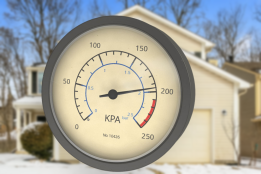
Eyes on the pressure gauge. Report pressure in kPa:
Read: 195 kPa
